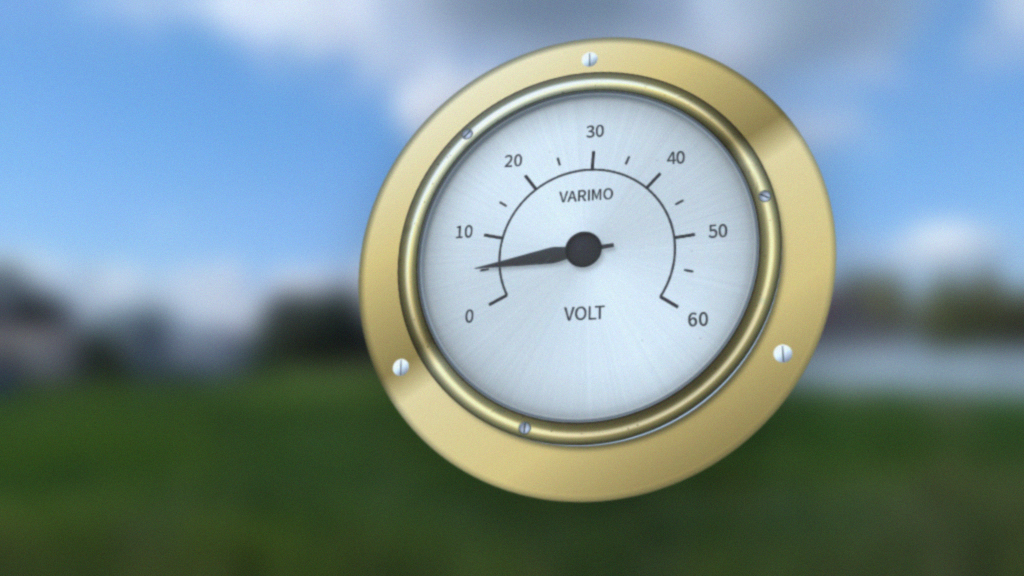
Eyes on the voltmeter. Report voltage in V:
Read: 5 V
